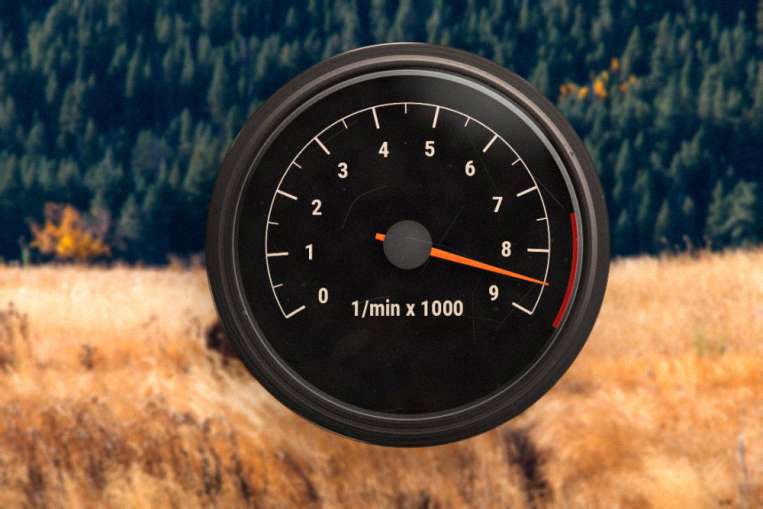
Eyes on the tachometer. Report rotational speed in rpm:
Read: 8500 rpm
